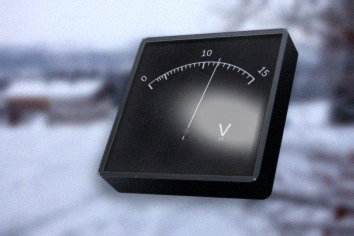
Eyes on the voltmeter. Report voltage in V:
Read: 11.5 V
